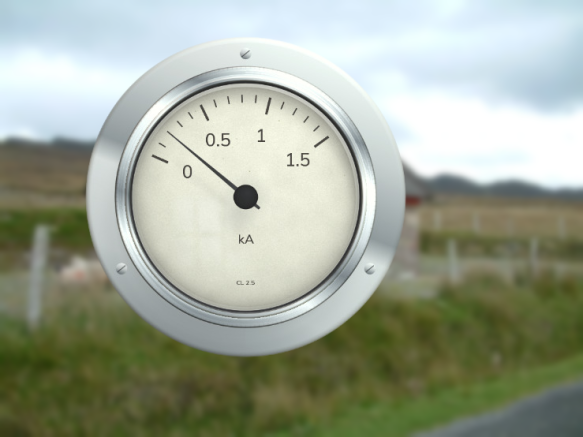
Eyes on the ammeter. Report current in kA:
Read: 0.2 kA
